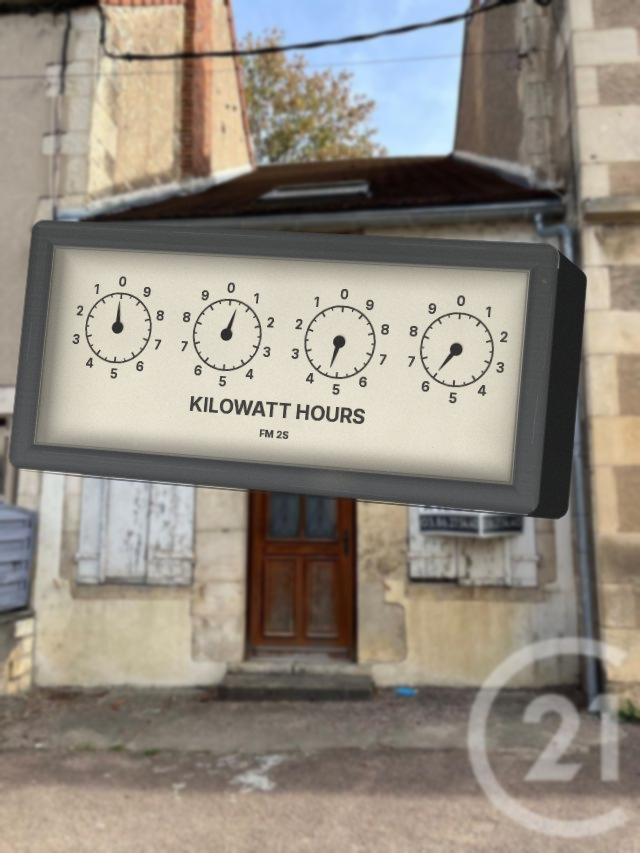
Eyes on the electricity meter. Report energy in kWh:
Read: 46 kWh
